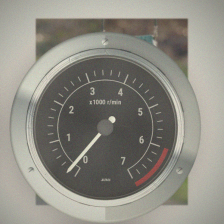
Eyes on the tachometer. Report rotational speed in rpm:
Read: 200 rpm
